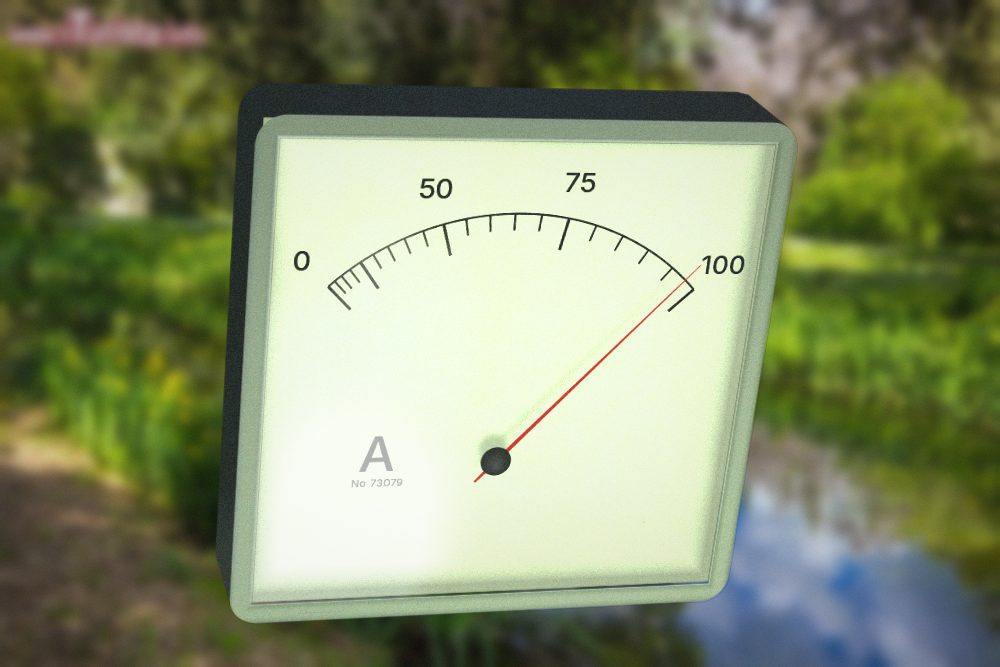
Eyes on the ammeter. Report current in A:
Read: 97.5 A
